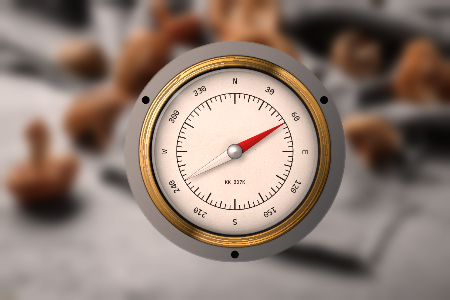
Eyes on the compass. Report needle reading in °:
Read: 60 °
